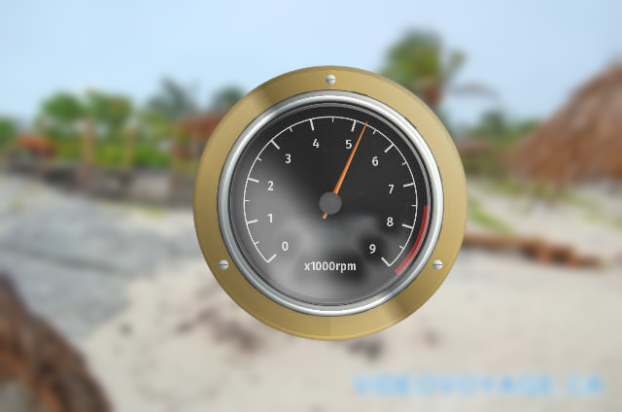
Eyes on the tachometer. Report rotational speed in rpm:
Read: 5250 rpm
